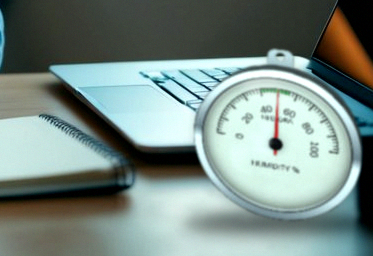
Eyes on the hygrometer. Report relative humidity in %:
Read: 50 %
